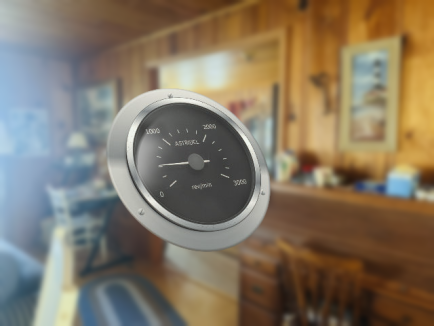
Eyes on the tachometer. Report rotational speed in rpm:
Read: 400 rpm
